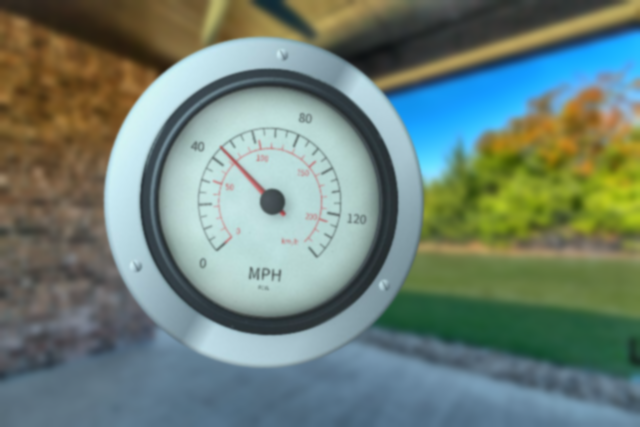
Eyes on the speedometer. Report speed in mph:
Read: 45 mph
